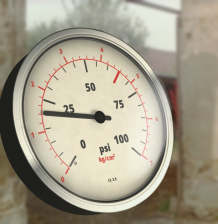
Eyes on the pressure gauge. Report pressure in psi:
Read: 20 psi
